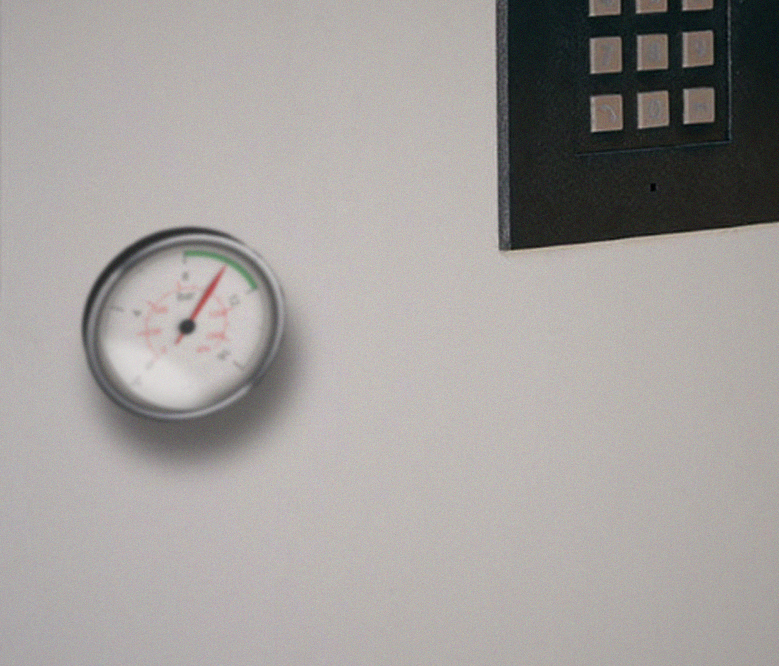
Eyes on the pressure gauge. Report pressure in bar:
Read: 10 bar
